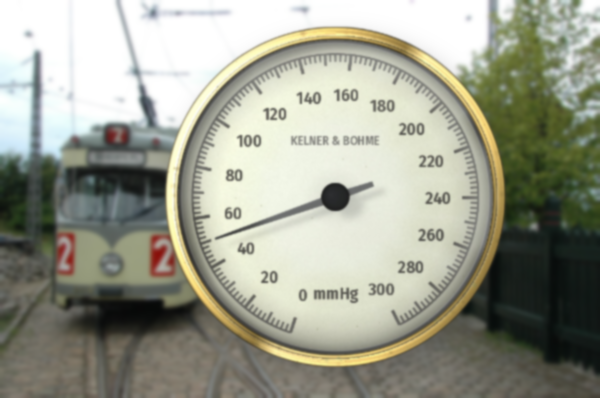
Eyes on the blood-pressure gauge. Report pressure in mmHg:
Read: 50 mmHg
